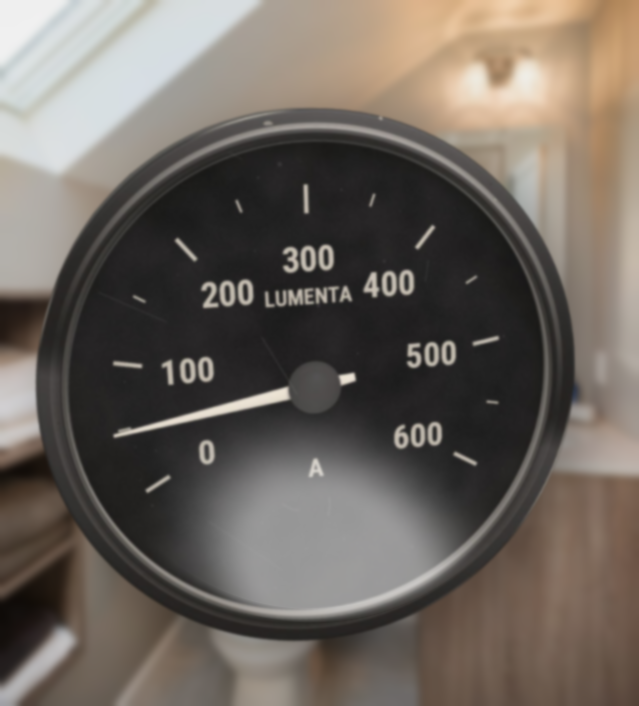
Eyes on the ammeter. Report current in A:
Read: 50 A
